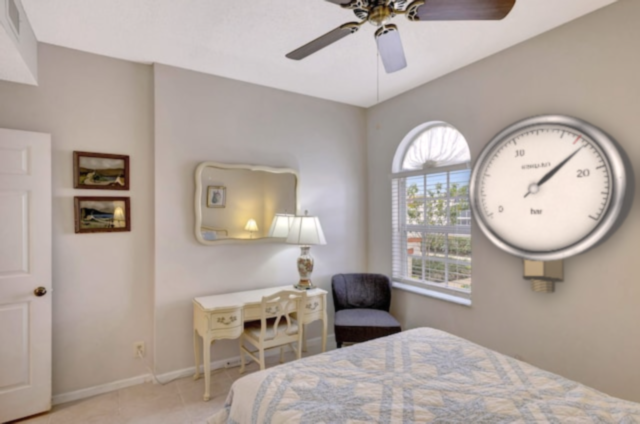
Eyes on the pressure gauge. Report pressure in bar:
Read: 17.5 bar
